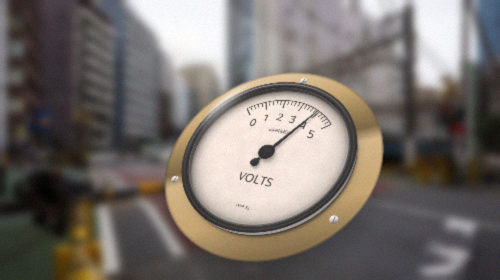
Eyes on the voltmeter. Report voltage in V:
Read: 4 V
